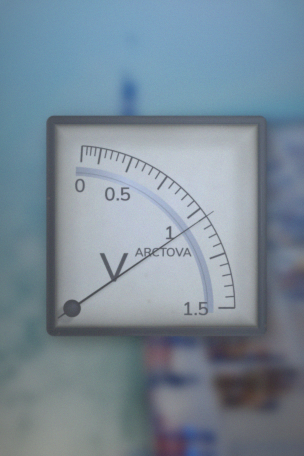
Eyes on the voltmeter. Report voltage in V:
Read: 1.05 V
